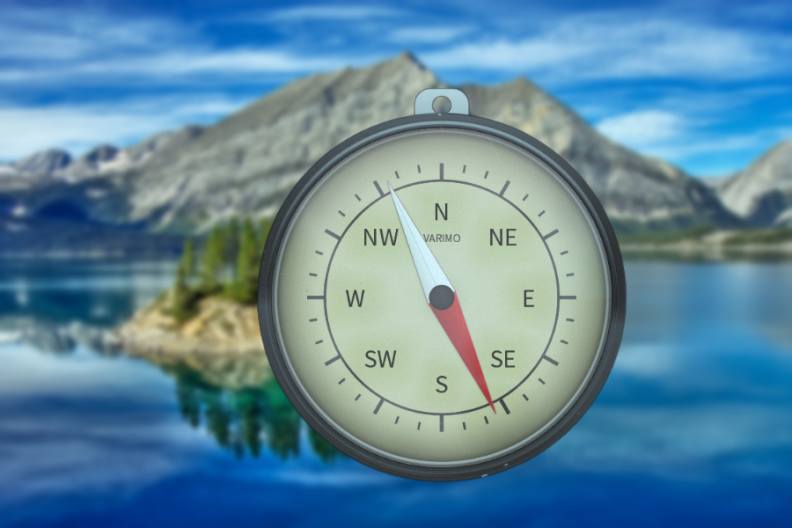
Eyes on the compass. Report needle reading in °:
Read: 155 °
